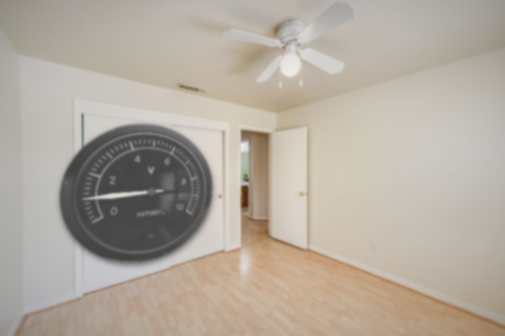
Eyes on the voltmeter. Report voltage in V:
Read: 1 V
